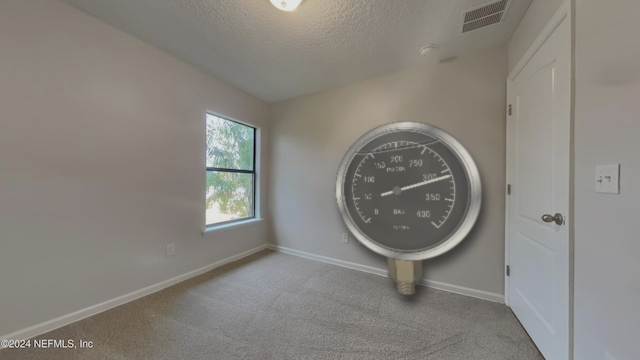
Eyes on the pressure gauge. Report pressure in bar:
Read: 310 bar
